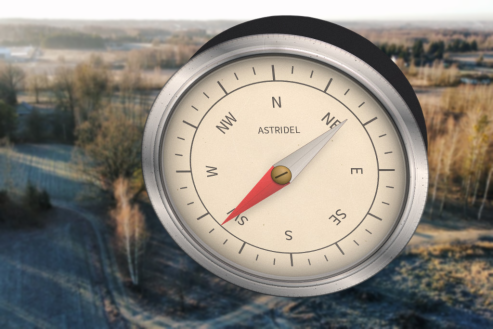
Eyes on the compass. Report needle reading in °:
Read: 230 °
